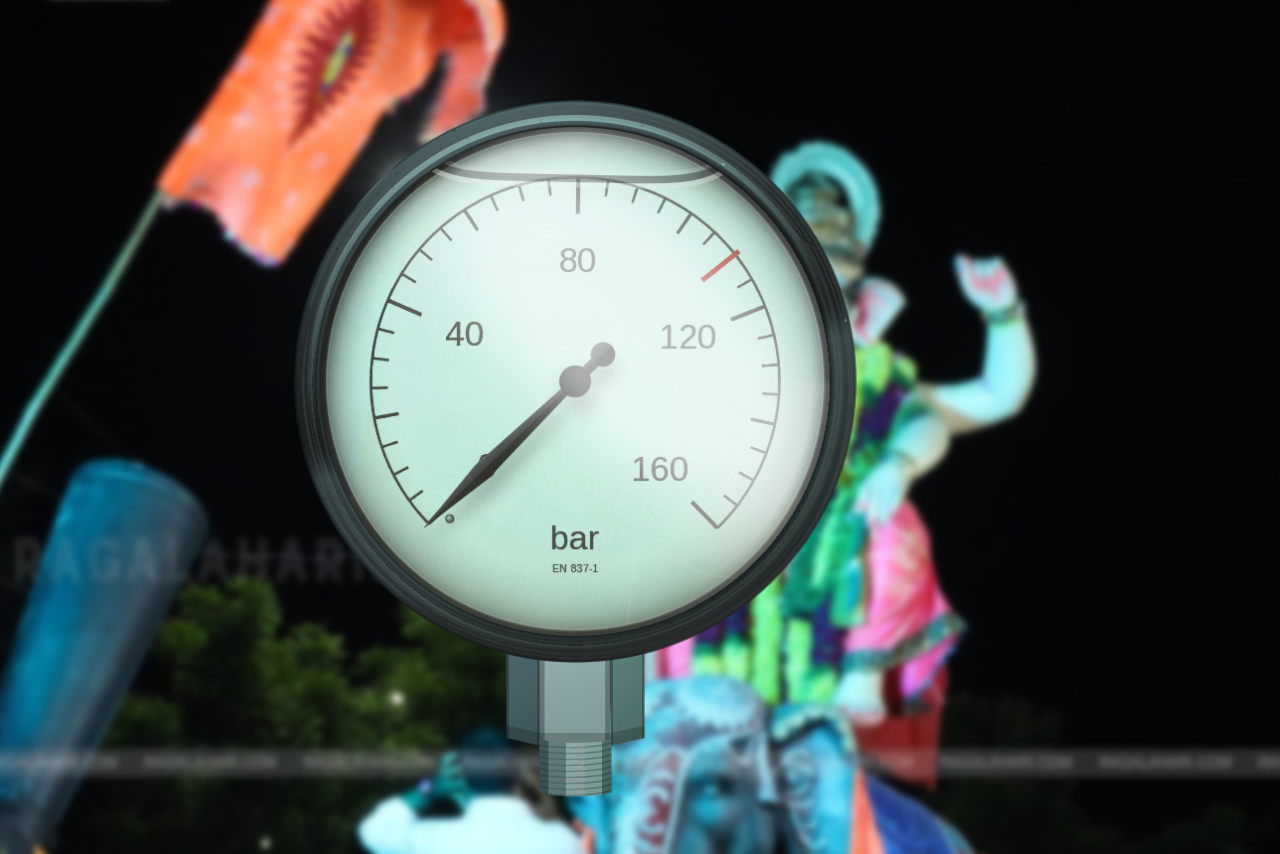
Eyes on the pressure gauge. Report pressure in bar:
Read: 0 bar
